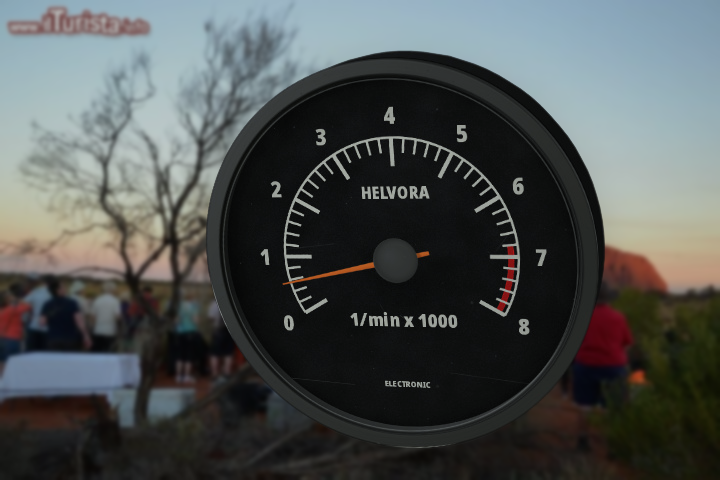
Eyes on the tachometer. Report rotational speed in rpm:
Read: 600 rpm
